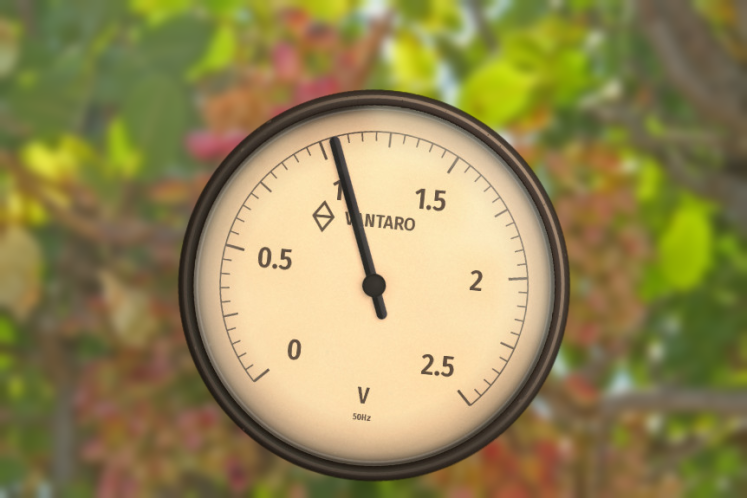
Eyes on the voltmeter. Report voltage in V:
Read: 1.05 V
